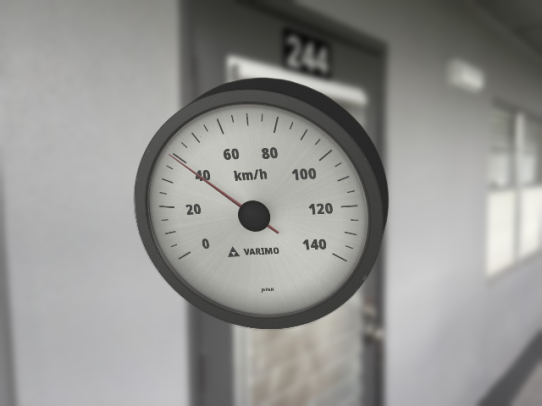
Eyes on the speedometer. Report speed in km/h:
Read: 40 km/h
